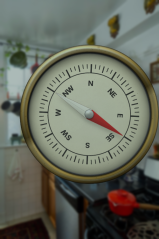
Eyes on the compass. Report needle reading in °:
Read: 120 °
